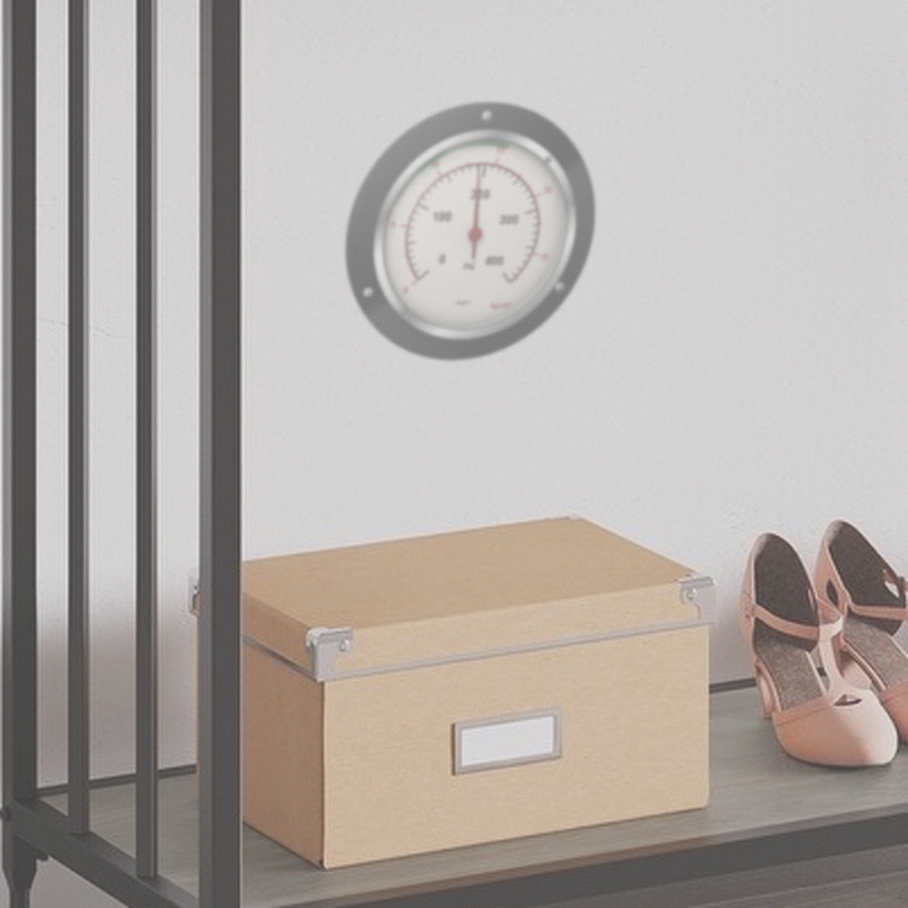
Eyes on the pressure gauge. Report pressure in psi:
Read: 190 psi
